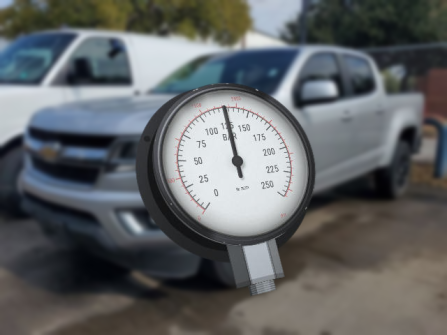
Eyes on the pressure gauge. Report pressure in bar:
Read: 125 bar
